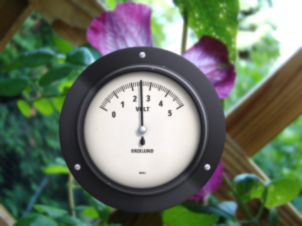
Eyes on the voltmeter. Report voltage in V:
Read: 2.5 V
